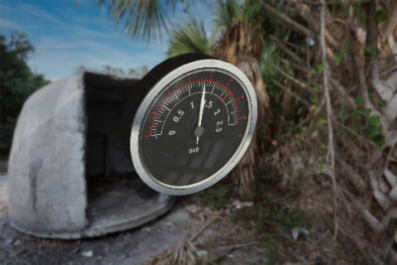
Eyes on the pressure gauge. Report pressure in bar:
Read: 1.25 bar
